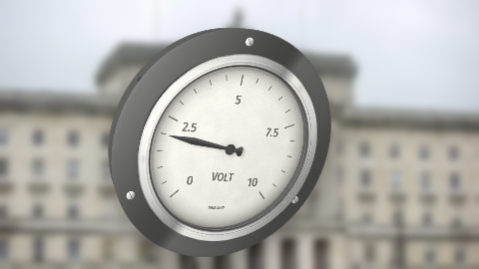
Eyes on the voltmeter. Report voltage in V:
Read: 2 V
